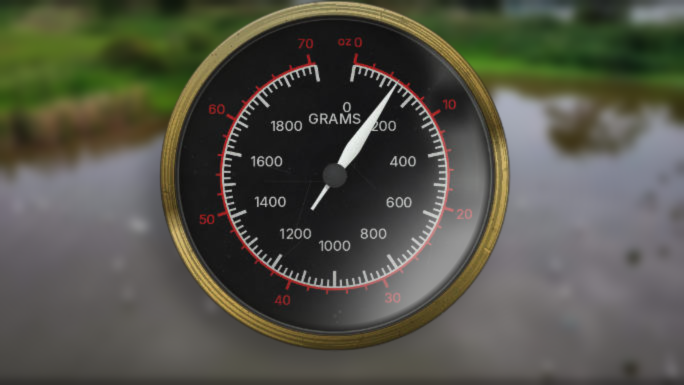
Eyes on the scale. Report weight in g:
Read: 140 g
